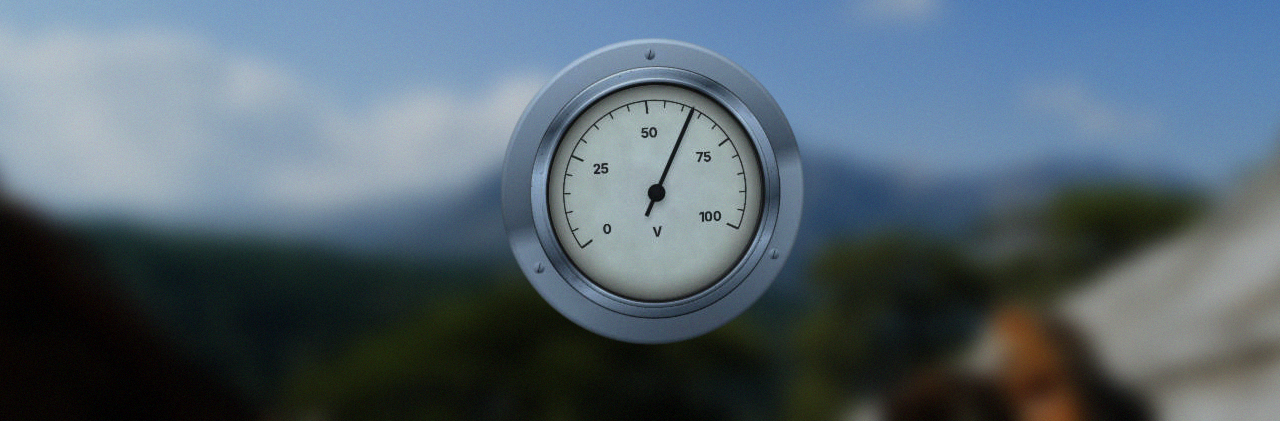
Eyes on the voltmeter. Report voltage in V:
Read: 62.5 V
